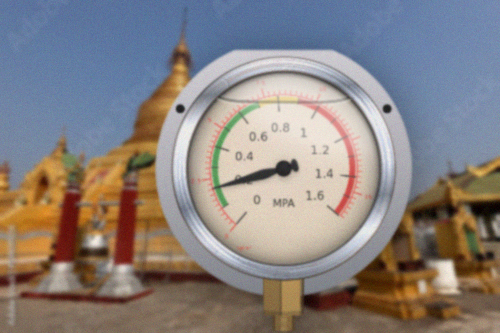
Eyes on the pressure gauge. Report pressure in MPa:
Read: 0.2 MPa
